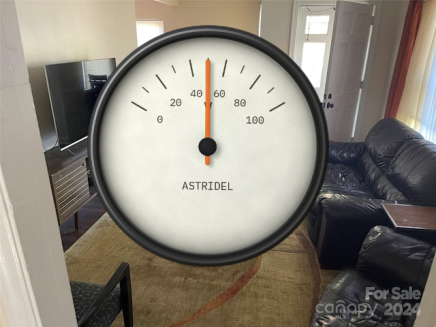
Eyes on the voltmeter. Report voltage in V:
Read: 50 V
